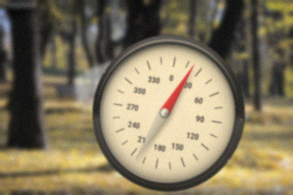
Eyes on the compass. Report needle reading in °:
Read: 22.5 °
